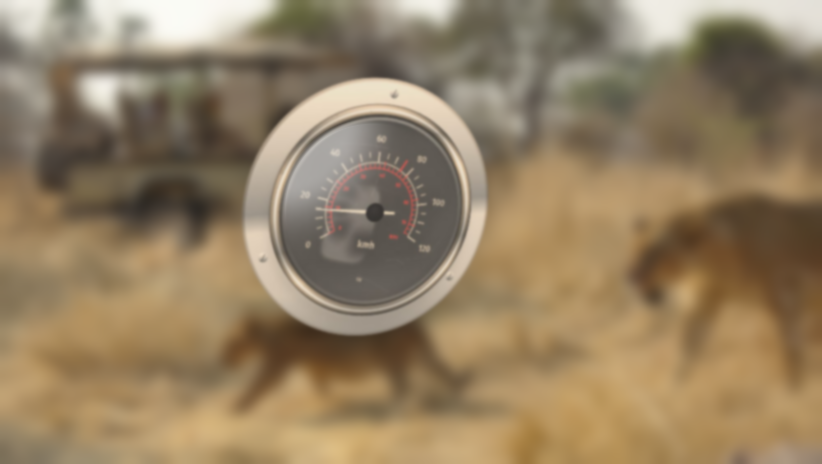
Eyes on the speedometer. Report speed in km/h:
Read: 15 km/h
